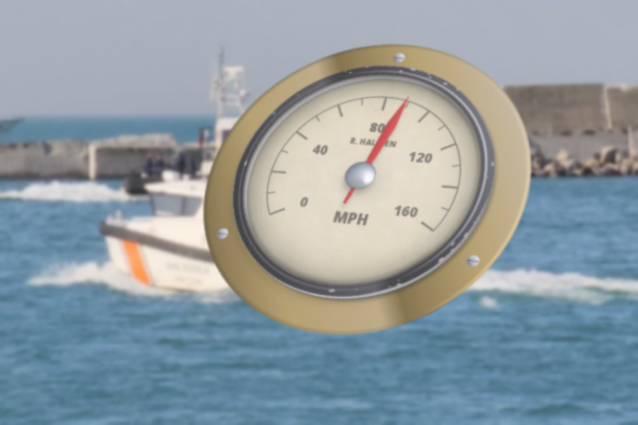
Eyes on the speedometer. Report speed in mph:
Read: 90 mph
